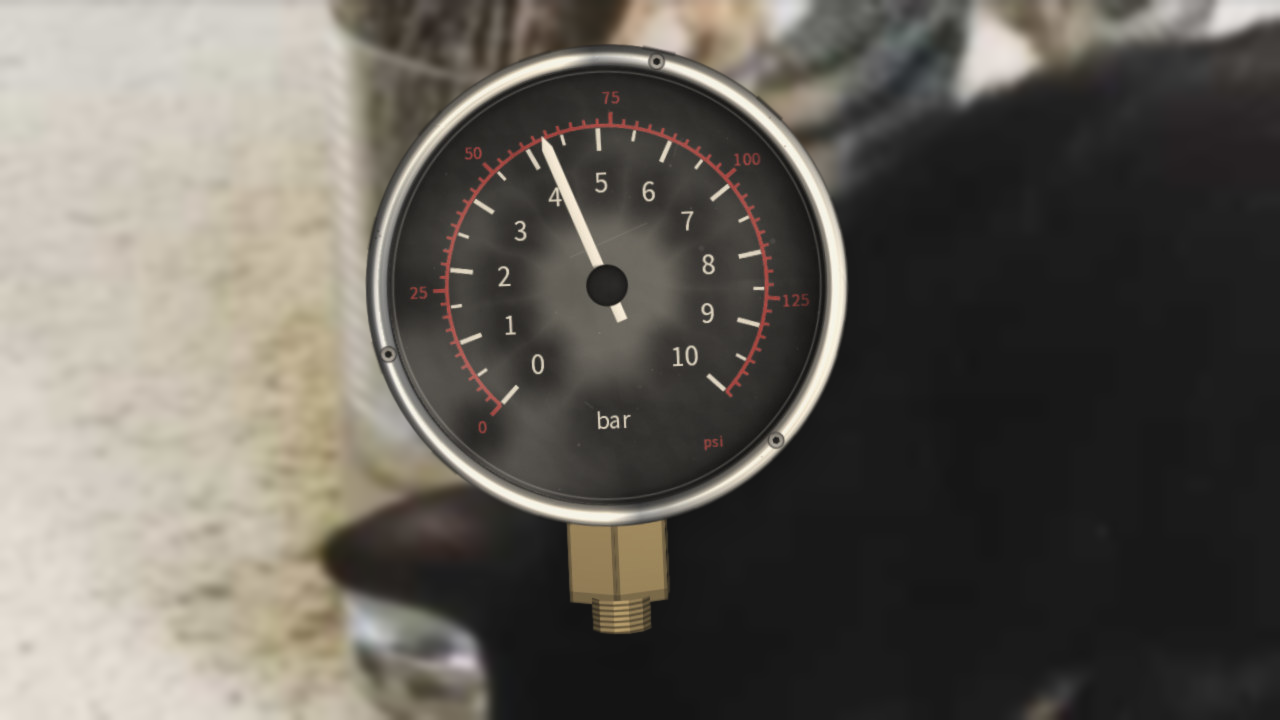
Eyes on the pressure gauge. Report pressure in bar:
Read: 4.25 bar
